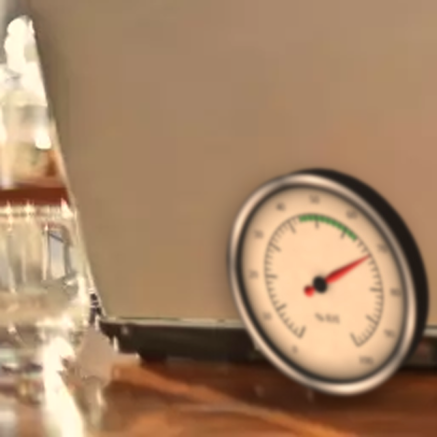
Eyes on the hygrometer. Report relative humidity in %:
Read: 70 %
